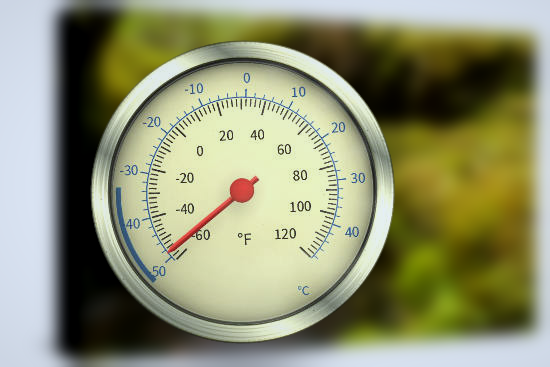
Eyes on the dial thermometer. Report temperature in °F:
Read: -56 °F
